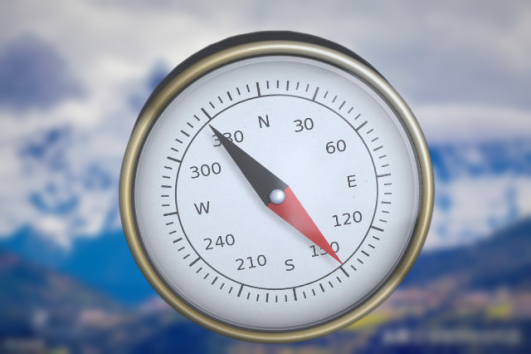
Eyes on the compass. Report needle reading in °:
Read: 147.5 °
